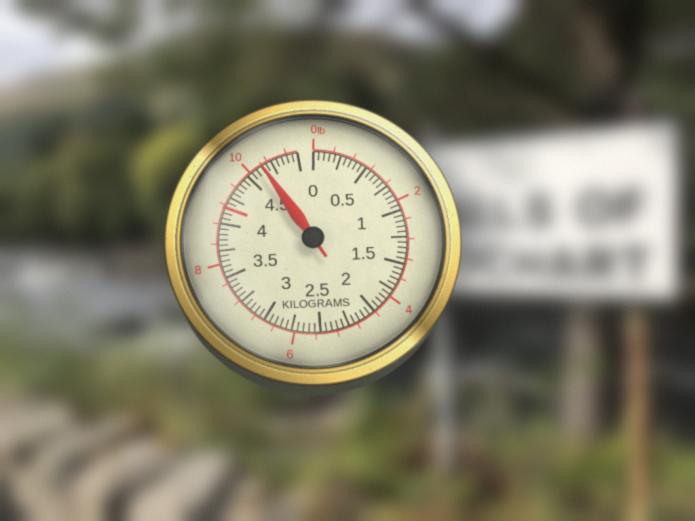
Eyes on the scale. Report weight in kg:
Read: 4.65 kg
